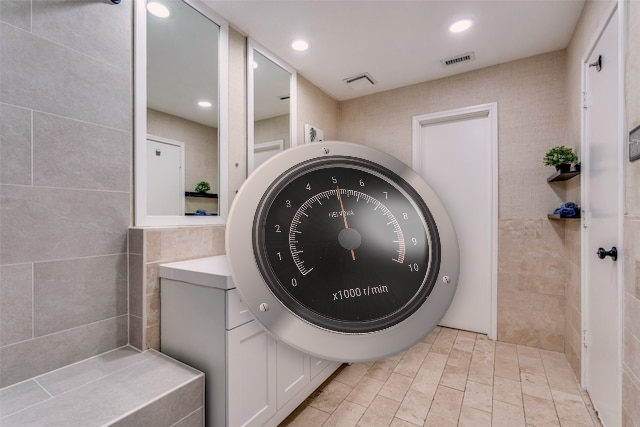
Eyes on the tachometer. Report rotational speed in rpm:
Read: 5000 rpm
